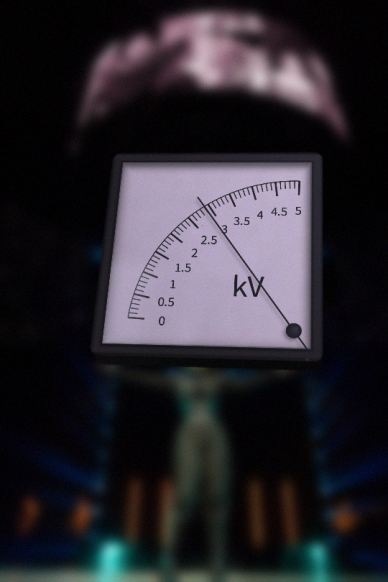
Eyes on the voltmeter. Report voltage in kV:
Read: 2.9 kV
